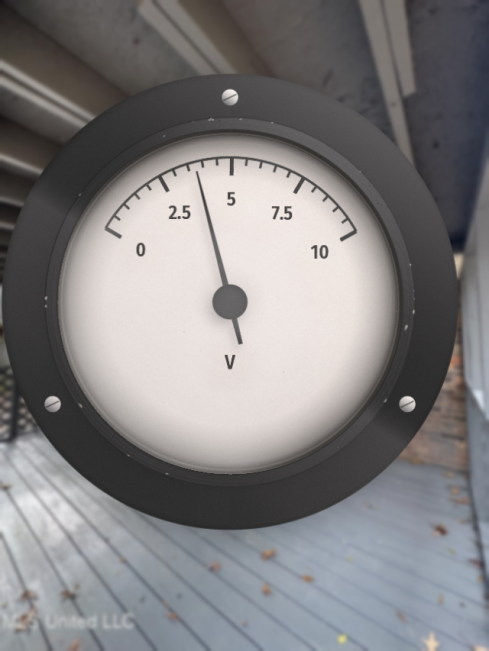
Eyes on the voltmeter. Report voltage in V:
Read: 3.75 V
